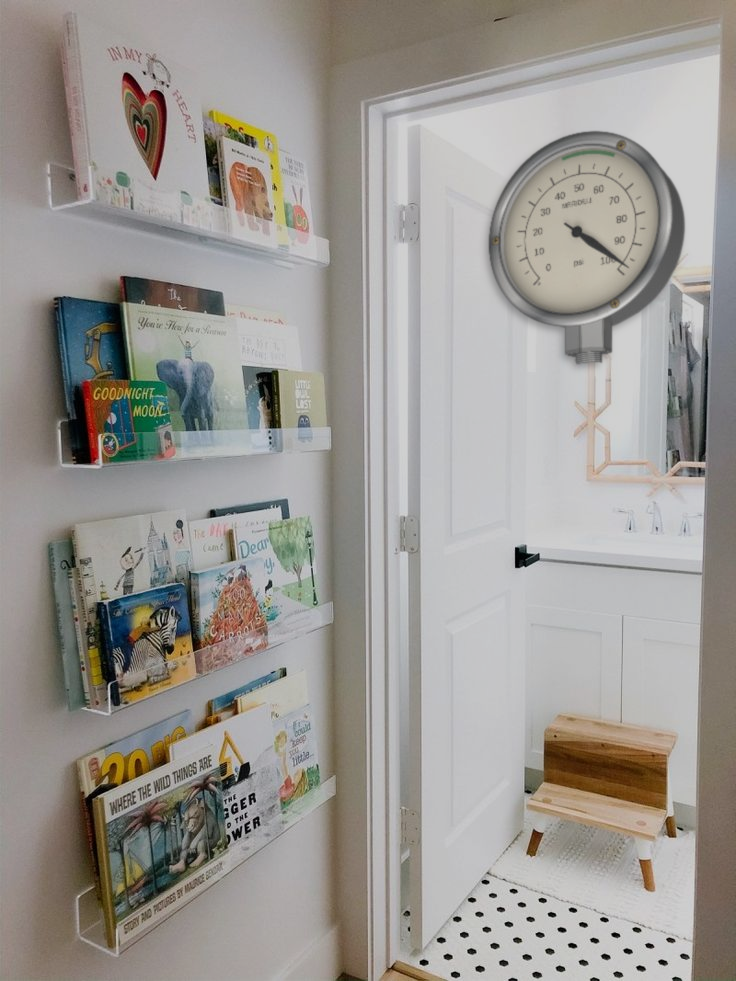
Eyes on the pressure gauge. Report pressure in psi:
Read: 97.5 psi
